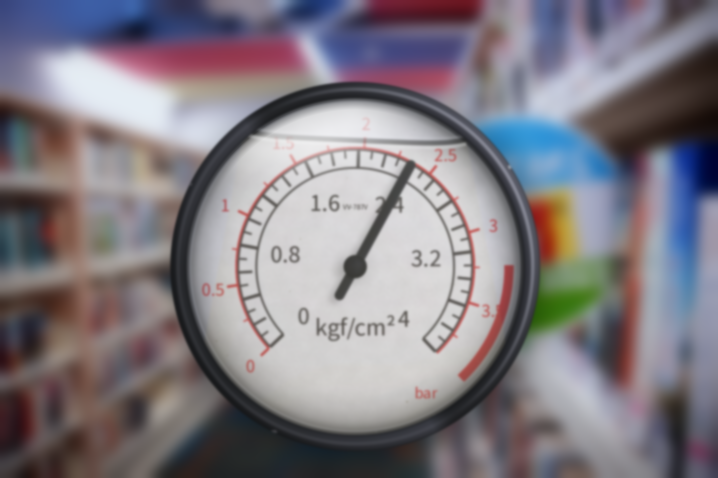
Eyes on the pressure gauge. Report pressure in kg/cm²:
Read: 2.4 kg/cm²
